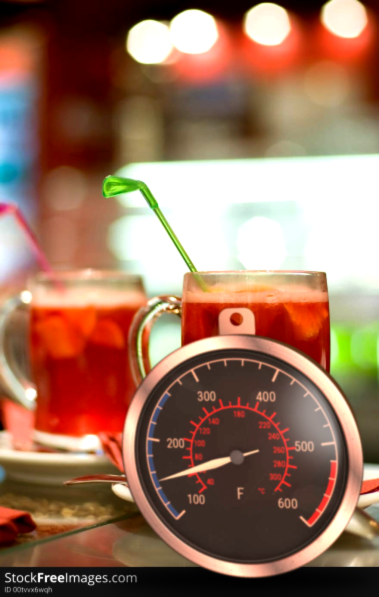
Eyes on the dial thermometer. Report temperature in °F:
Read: 150 °F
